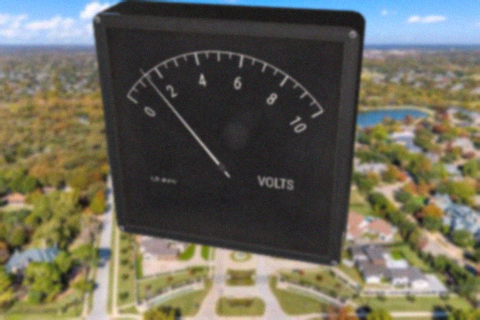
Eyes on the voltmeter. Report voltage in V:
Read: 1.5 V
